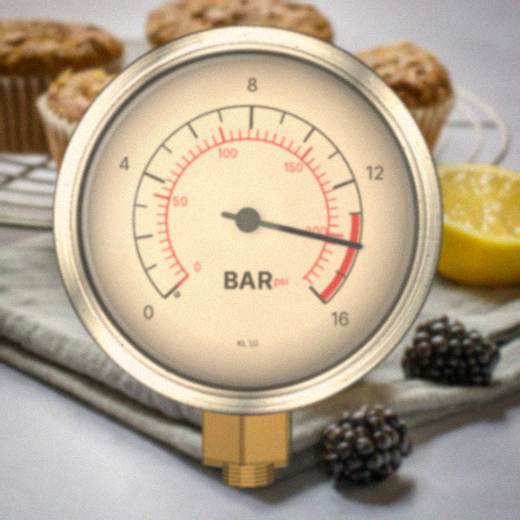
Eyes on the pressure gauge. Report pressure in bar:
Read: 14 bar
